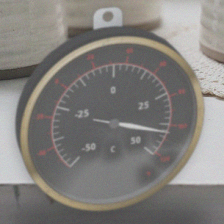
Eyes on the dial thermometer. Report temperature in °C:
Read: 40 °C
